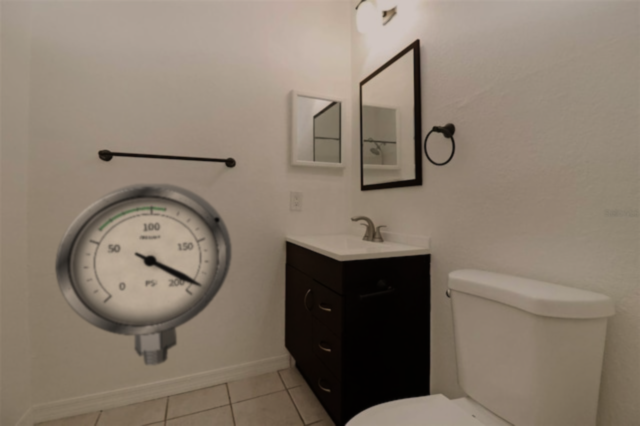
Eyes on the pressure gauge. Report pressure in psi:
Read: 190 psi
